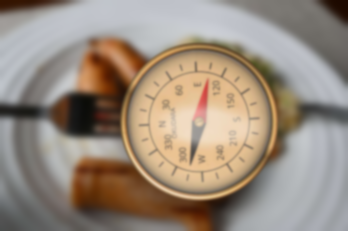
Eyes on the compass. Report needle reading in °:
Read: 105 °
